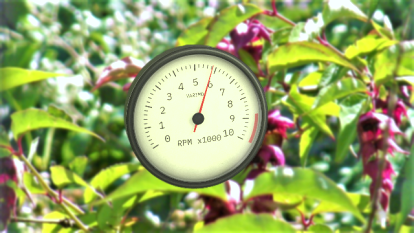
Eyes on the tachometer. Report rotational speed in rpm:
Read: 5800 rpm
